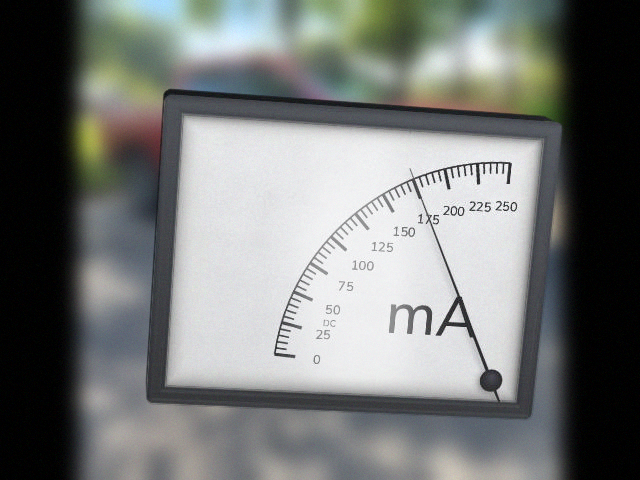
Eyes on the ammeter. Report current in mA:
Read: 175 mA
